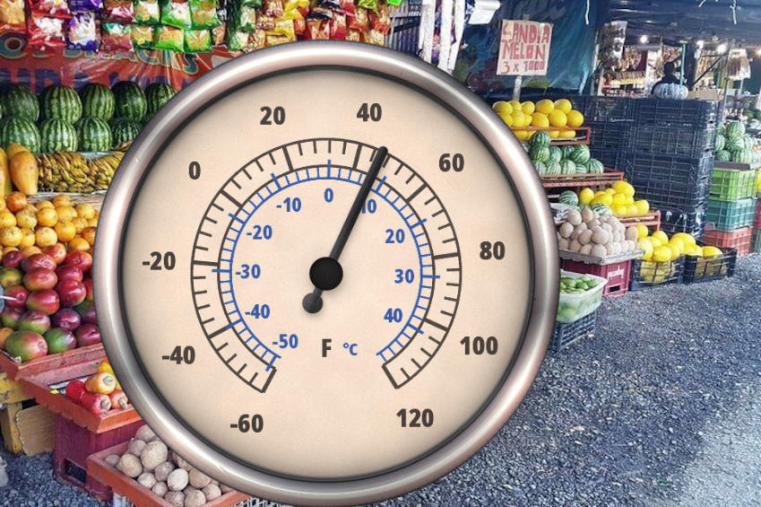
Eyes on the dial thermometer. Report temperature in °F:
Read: 46 °F
